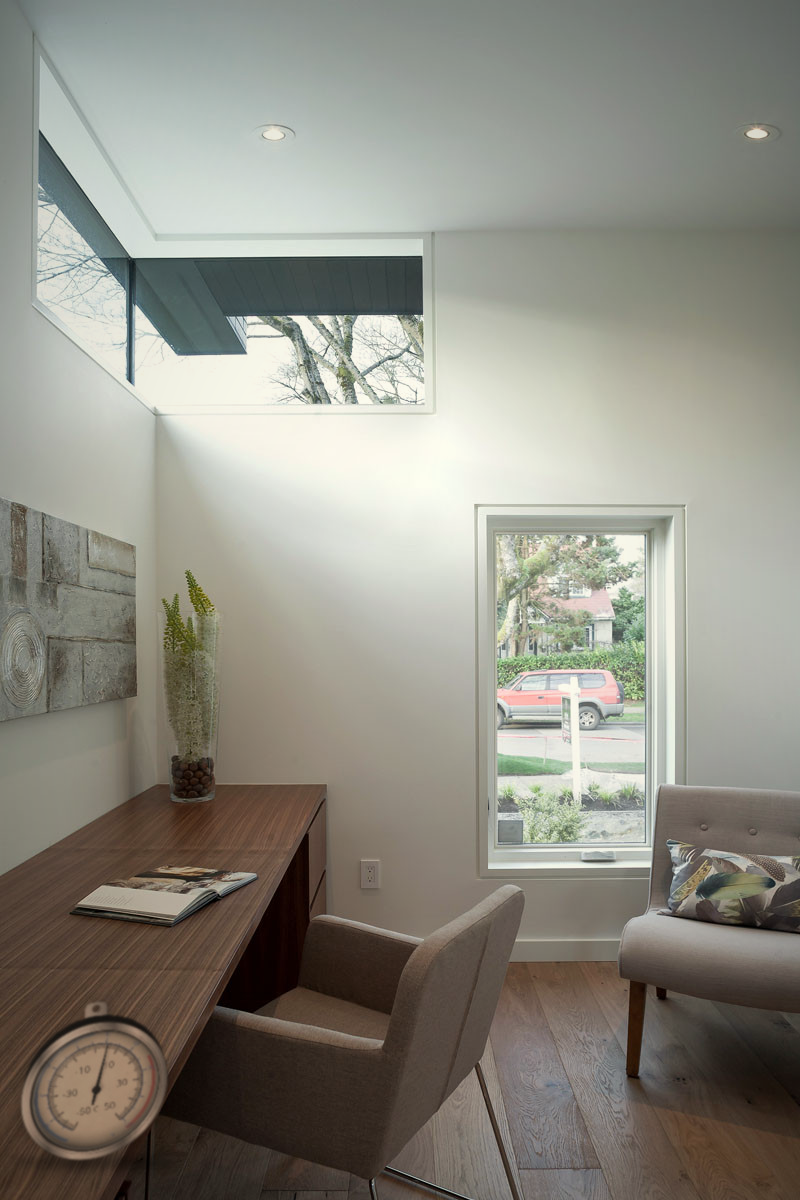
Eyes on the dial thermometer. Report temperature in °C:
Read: 5 °C
